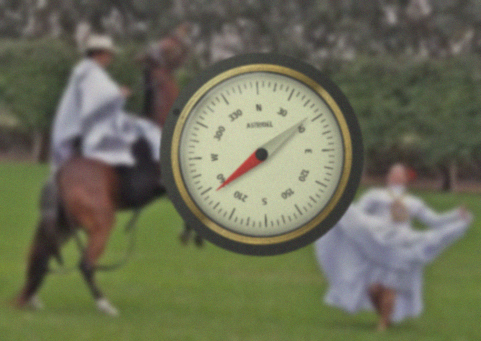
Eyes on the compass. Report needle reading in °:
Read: 235 °
